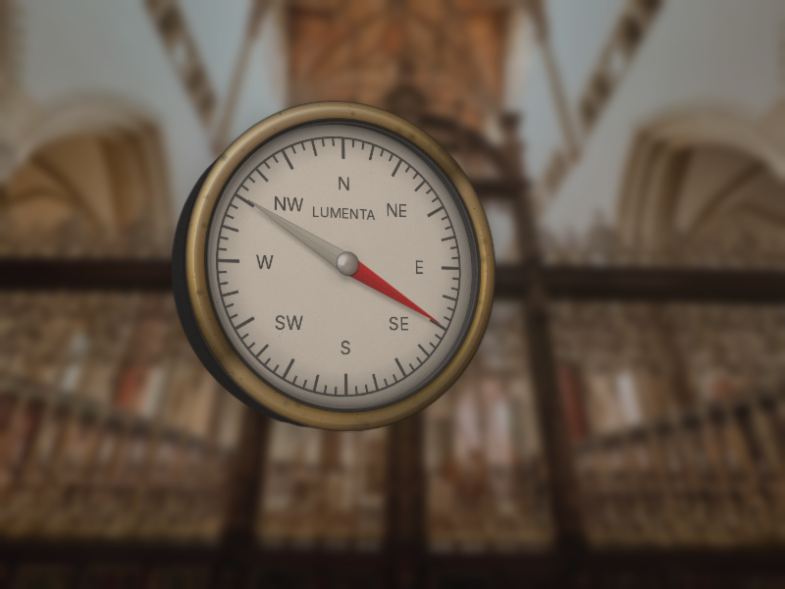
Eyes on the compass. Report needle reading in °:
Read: 120 °
